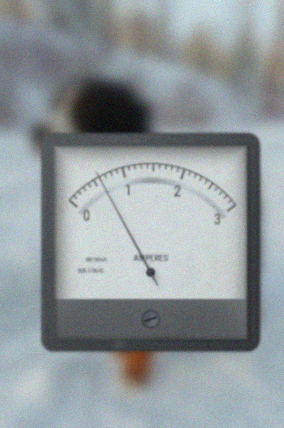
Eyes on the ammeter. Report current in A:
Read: 0.6 A
